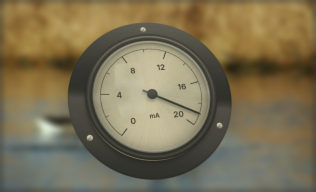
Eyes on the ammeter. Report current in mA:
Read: 19 mA
